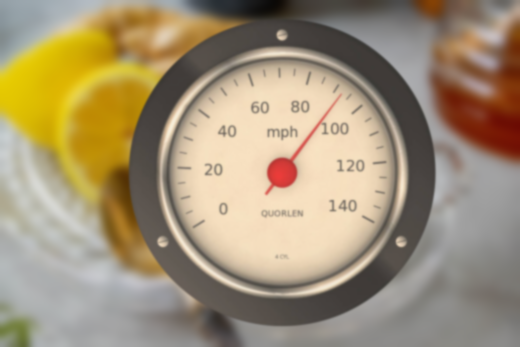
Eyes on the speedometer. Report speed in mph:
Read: 92.5 mph
